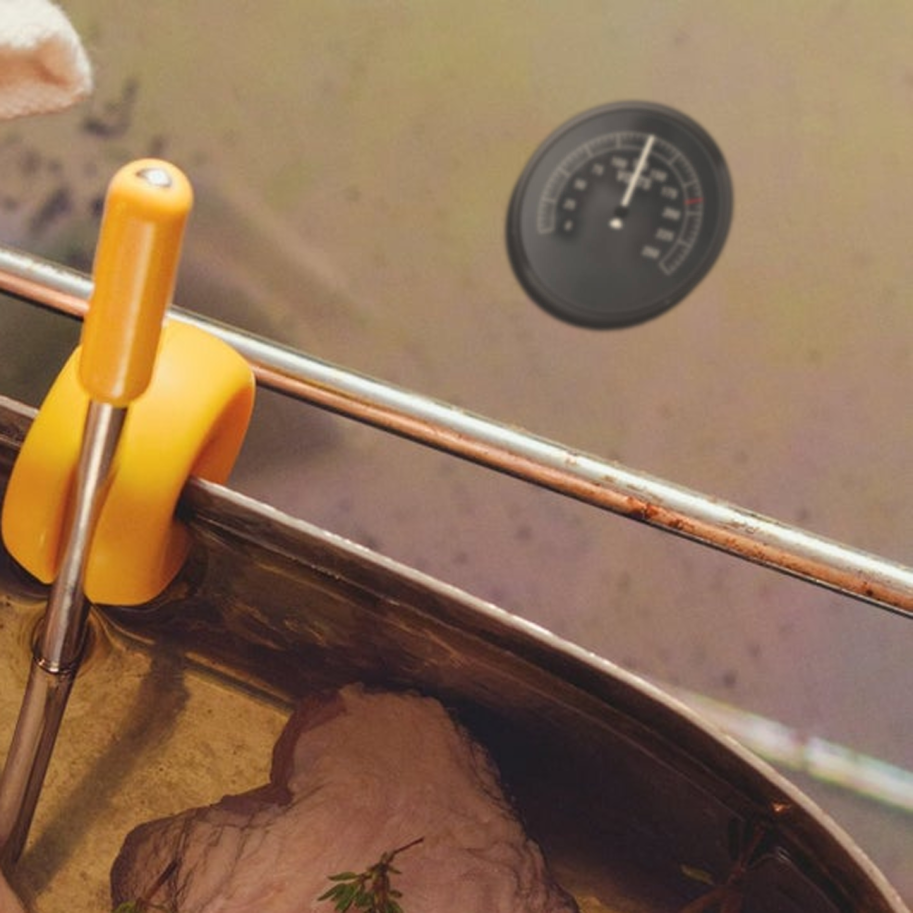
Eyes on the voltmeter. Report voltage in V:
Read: 125 V
